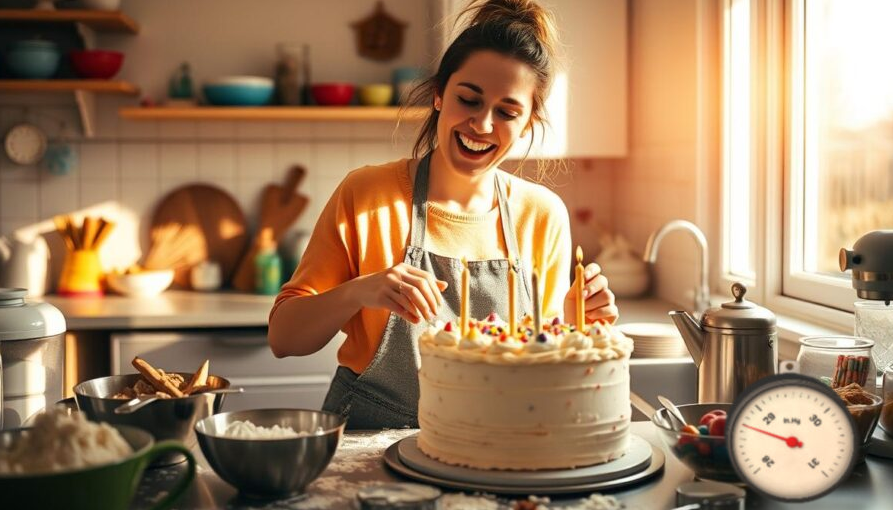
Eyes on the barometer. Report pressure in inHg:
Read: 28.7 inHg
